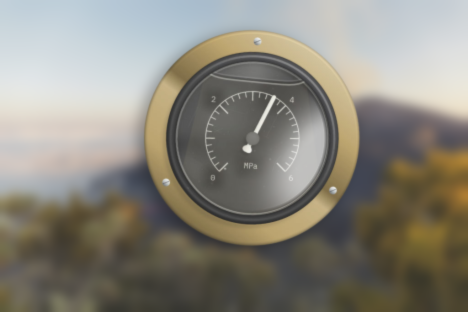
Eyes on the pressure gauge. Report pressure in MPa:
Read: 3.6 MPa
